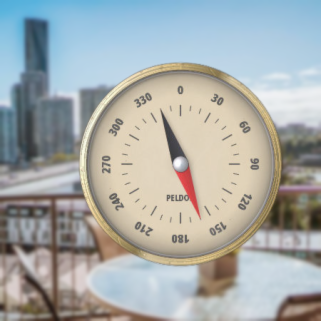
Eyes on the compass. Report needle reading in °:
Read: 160 °
